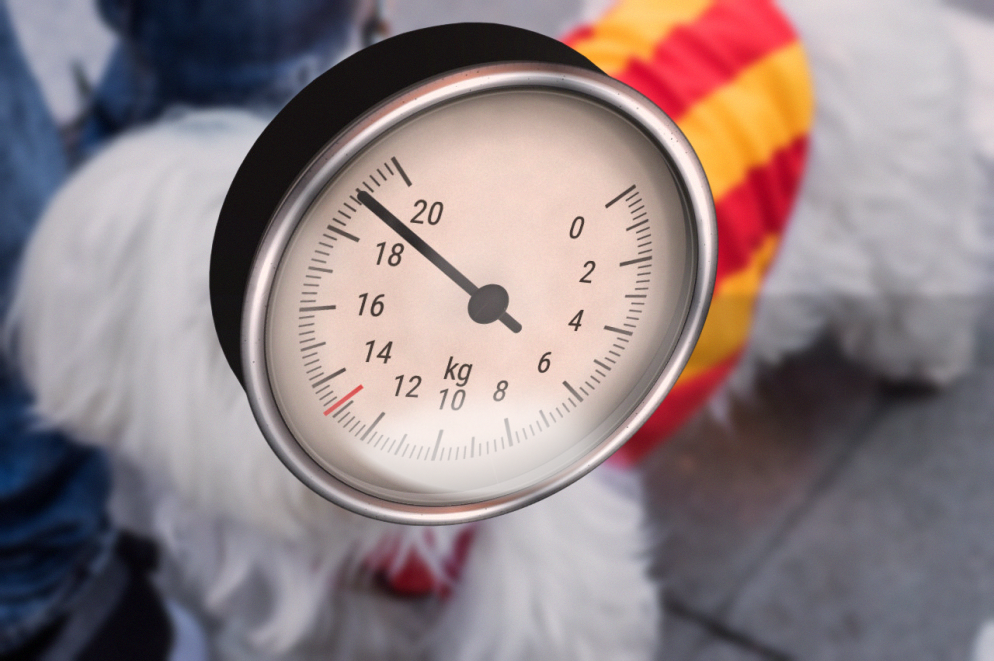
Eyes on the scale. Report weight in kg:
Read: 19 kg
